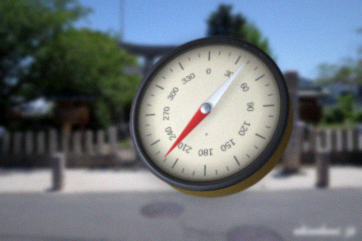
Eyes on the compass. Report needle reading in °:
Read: 220 °
